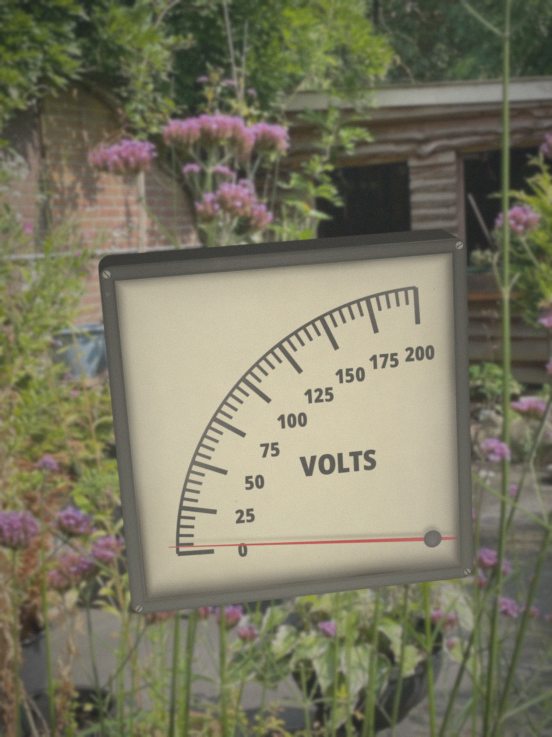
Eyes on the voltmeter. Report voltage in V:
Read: 5 V
